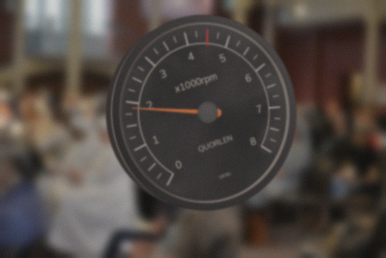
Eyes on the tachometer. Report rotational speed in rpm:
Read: 1875 rpm
